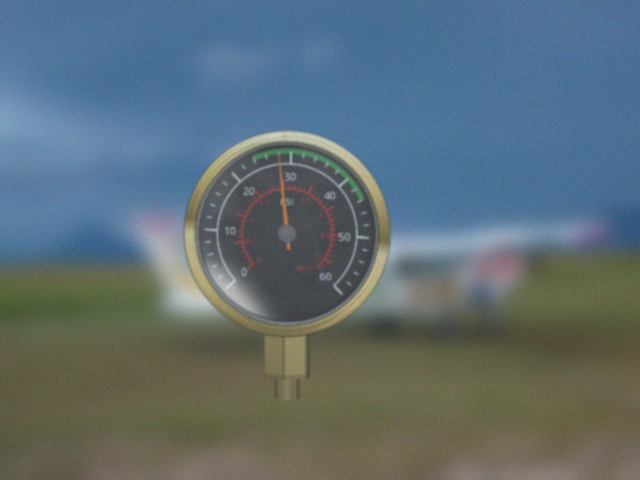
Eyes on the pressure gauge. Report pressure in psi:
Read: 28 psi
